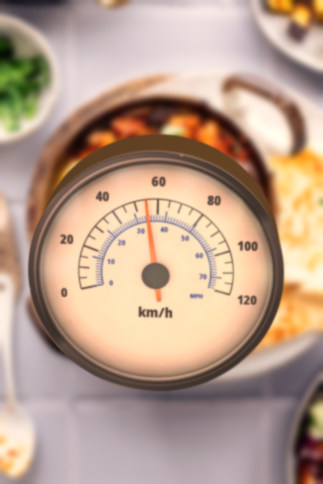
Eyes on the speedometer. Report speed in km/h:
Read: 55 km/h
